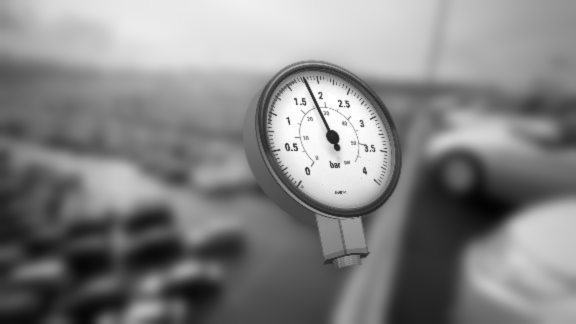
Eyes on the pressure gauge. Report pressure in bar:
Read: 1.75 bar
